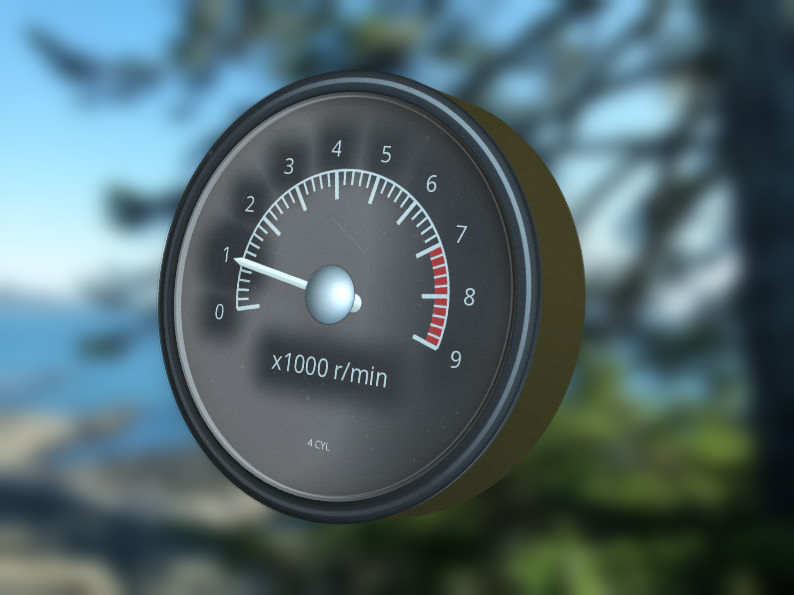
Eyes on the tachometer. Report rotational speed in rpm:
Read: 1000 rpm
